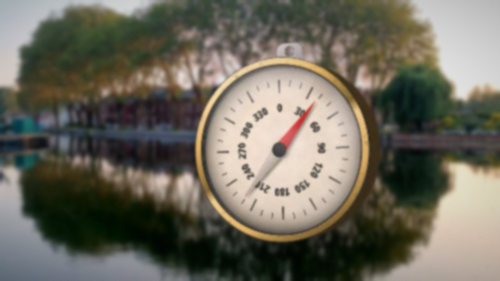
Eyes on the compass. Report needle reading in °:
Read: 40 °
